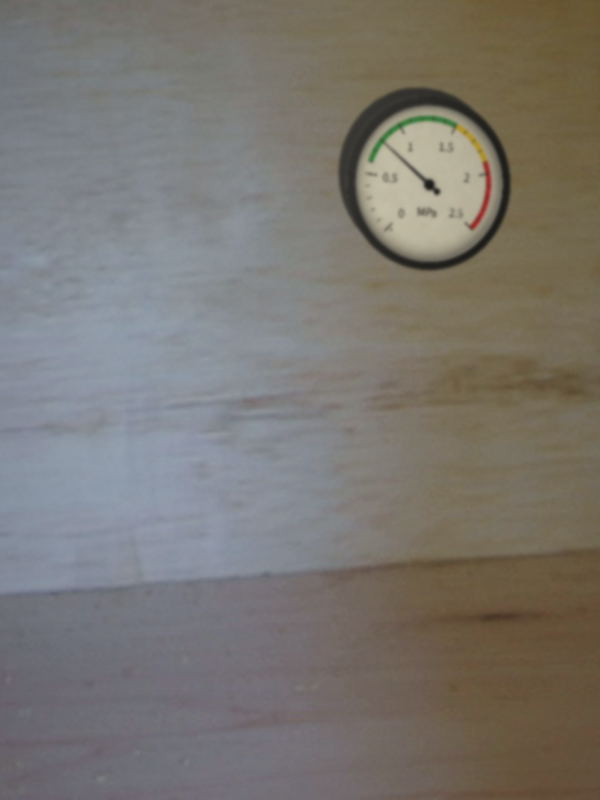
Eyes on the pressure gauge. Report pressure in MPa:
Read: 0.8 MPa
